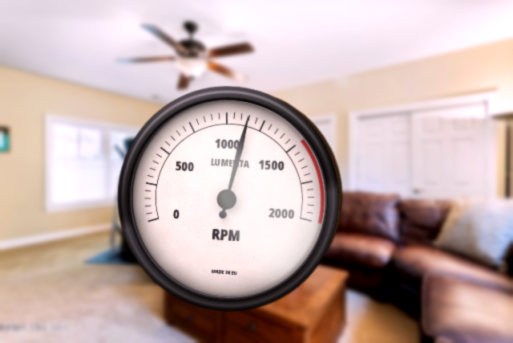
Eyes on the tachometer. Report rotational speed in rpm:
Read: 1150 rpm
